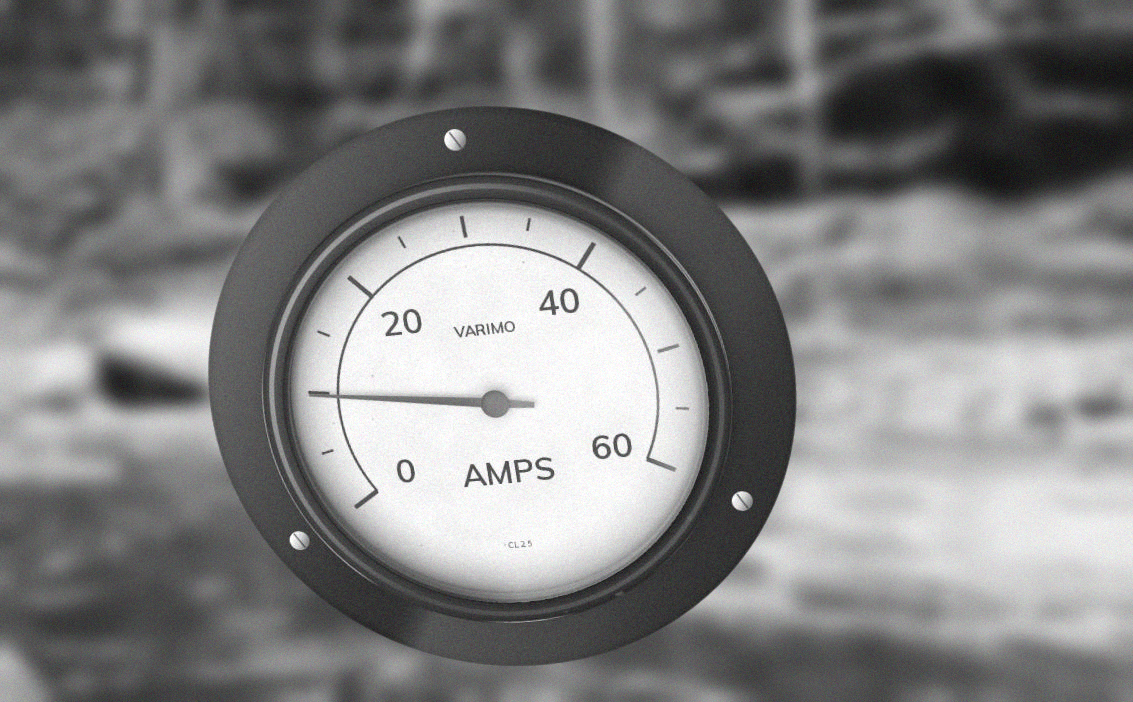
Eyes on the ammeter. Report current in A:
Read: 10 A
